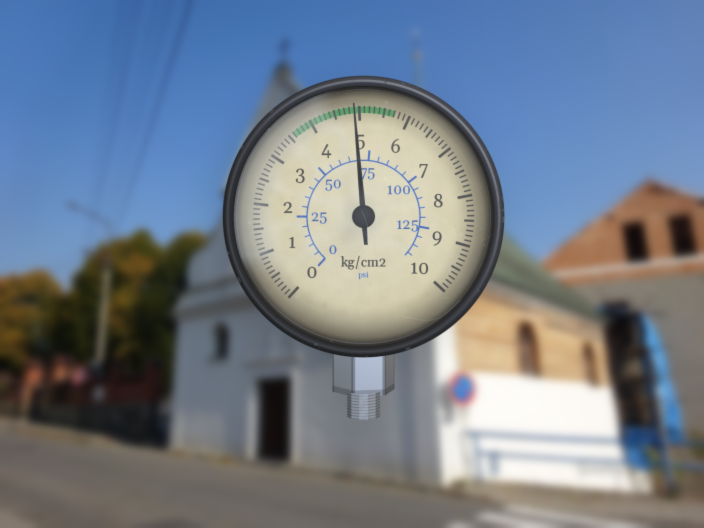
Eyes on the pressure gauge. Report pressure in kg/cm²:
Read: 4.9 kg/cm²
